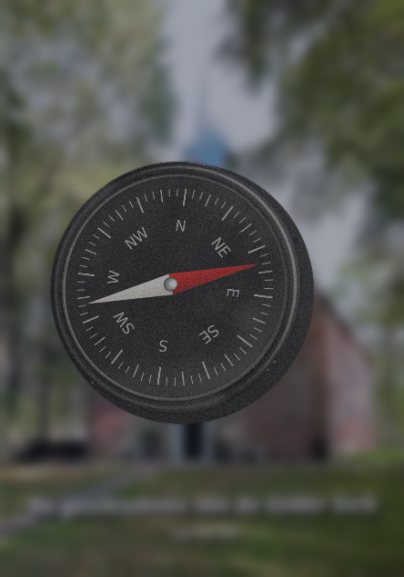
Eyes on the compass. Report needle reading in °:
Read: 70 °
